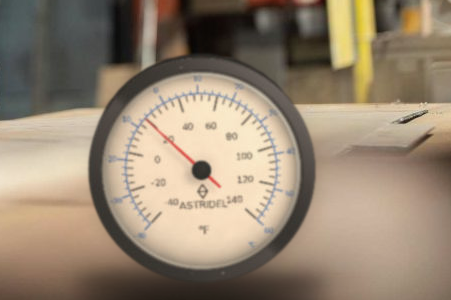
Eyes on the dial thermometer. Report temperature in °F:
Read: 20 °F
